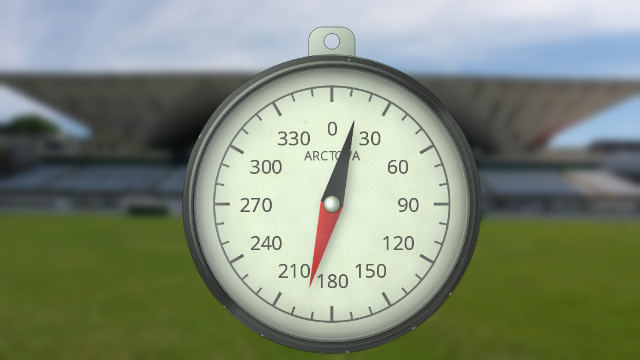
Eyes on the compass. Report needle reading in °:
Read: 195 °
